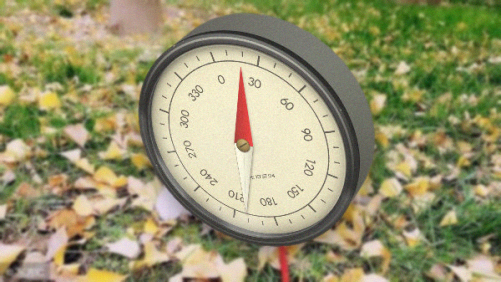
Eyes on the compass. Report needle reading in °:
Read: 20 °
